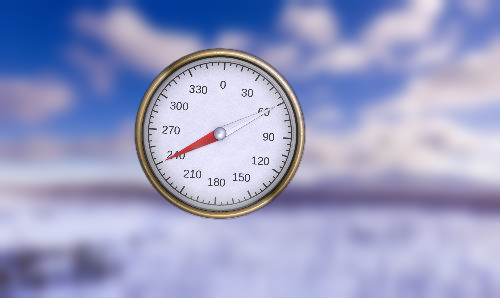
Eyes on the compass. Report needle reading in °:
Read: 240 °
